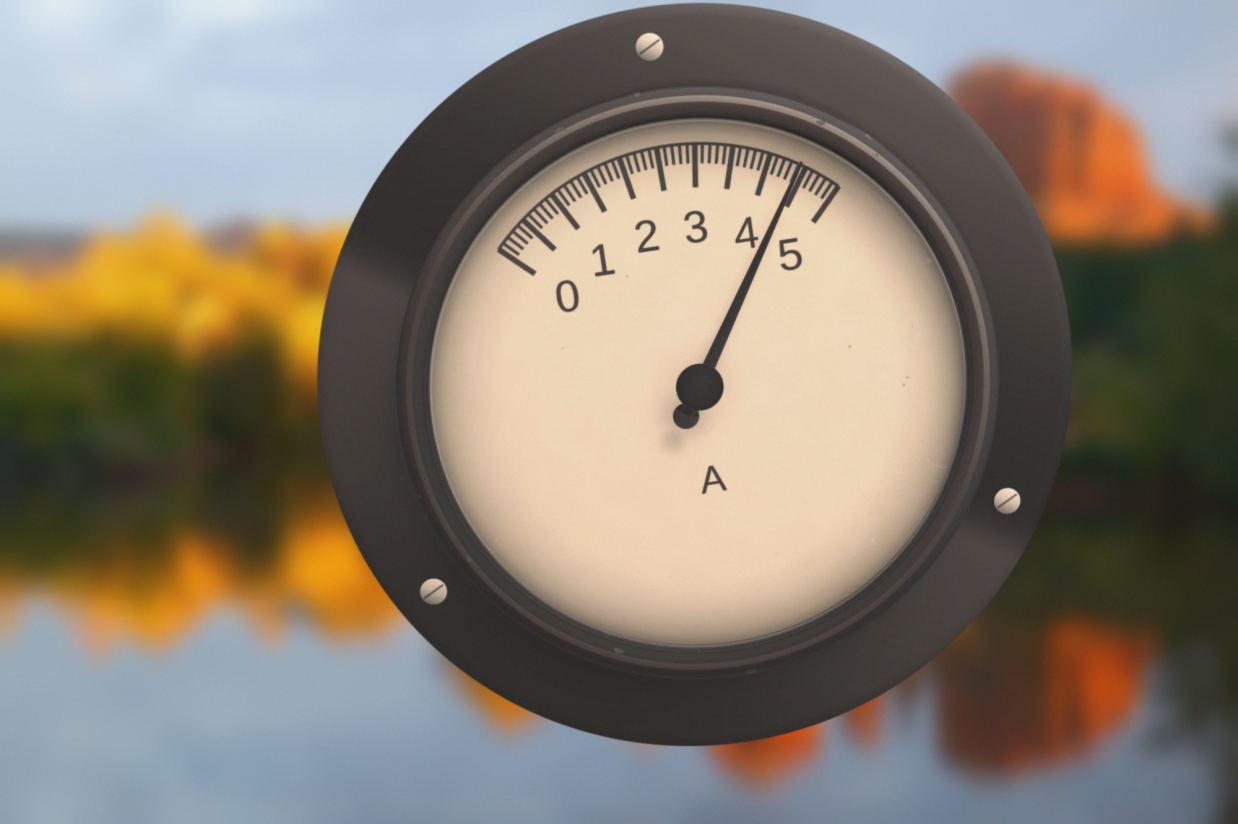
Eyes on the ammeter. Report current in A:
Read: 4.4 A
